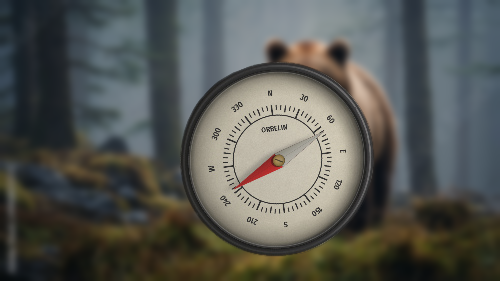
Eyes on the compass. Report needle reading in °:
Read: 245 °
